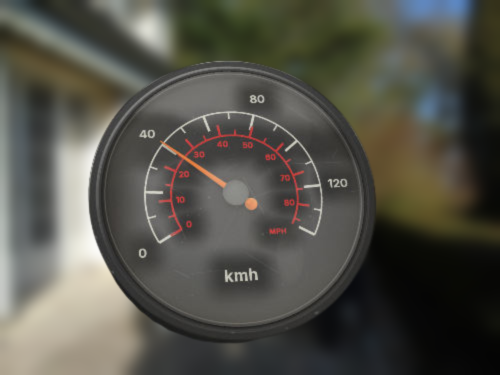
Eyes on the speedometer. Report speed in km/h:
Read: 40 km/h
